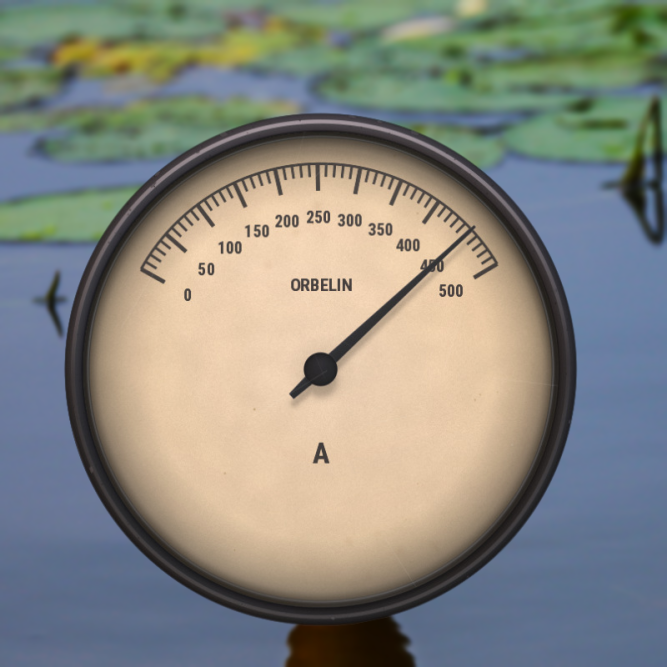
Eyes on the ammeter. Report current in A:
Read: 450 A
